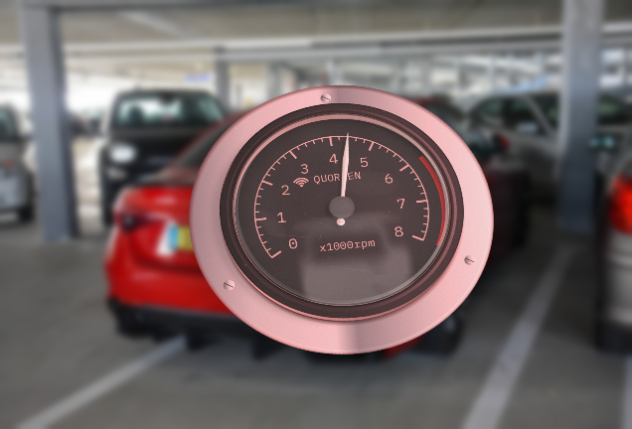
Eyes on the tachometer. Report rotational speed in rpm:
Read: 4400 rpm
